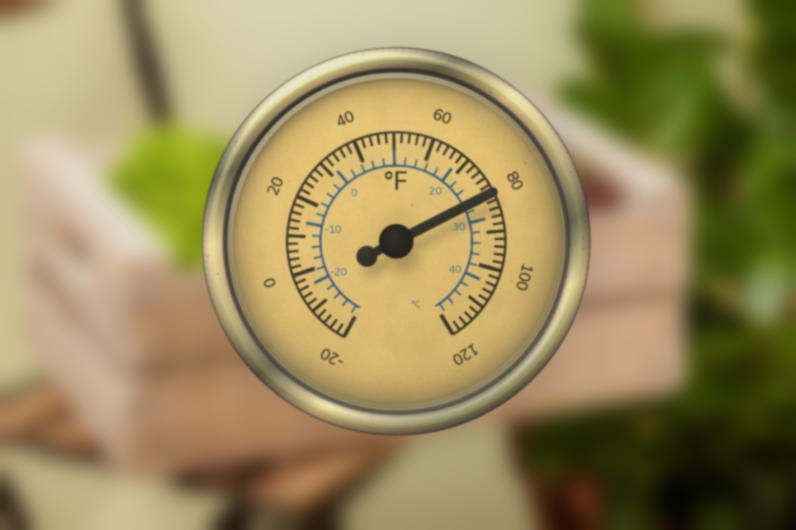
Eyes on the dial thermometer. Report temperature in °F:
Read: 80 °F
